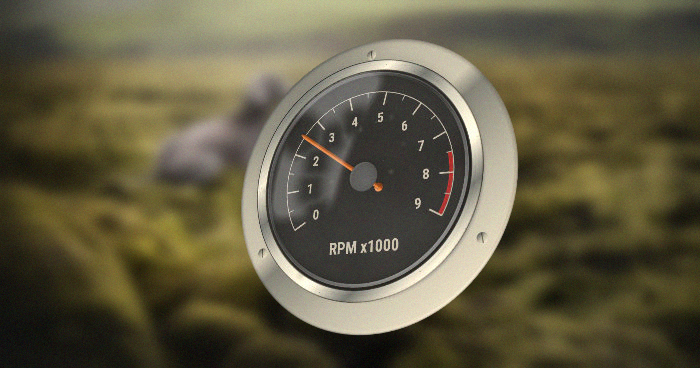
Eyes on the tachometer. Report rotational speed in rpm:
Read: 2500 rpm
